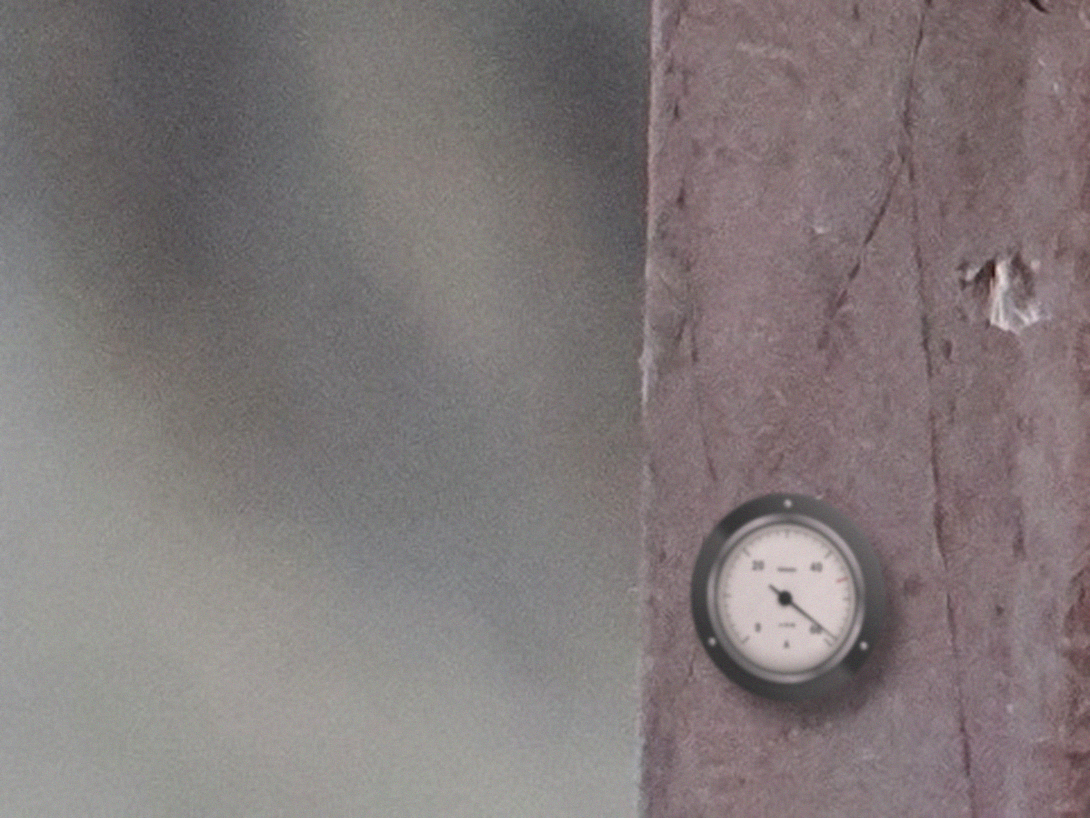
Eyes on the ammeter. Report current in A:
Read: 58 A
